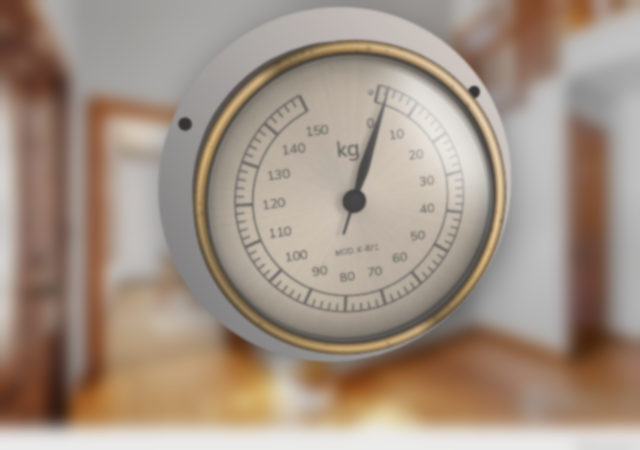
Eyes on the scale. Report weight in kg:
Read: 2 kg
